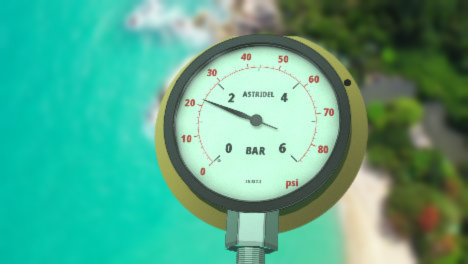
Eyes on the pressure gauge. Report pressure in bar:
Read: 1.5 bar
